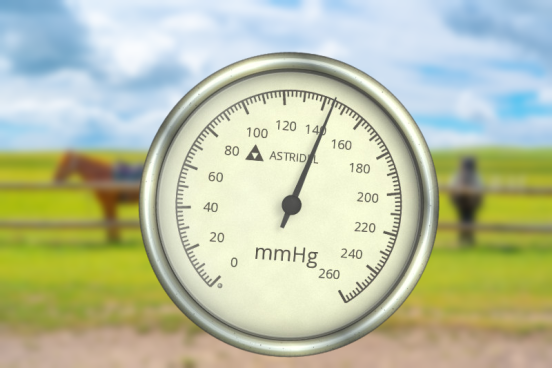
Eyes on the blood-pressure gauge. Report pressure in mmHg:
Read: 144 mmHg
